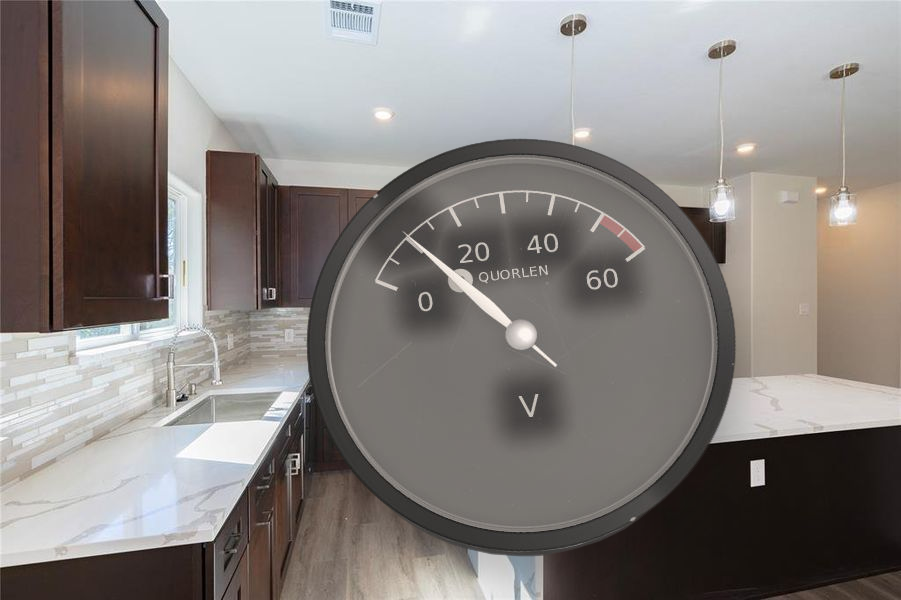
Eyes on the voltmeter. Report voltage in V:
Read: 10 V
